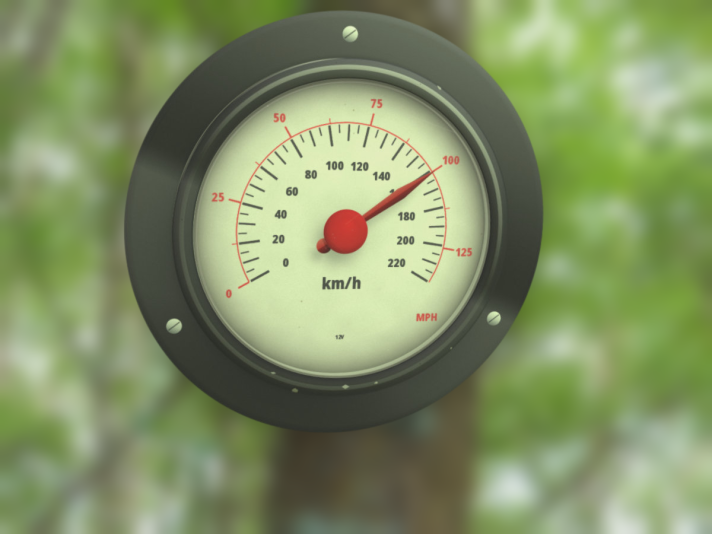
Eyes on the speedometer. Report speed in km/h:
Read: 160 km/h
